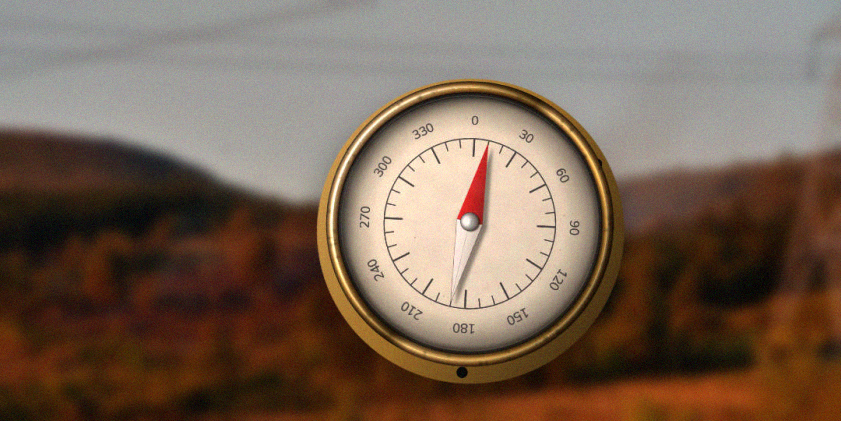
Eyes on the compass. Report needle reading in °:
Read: 10 °
